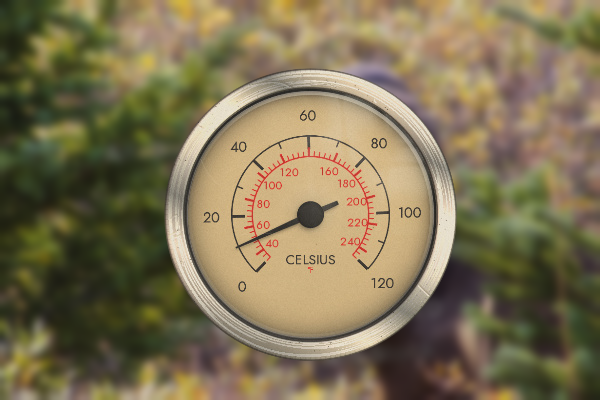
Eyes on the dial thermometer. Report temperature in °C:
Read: 10 °C
